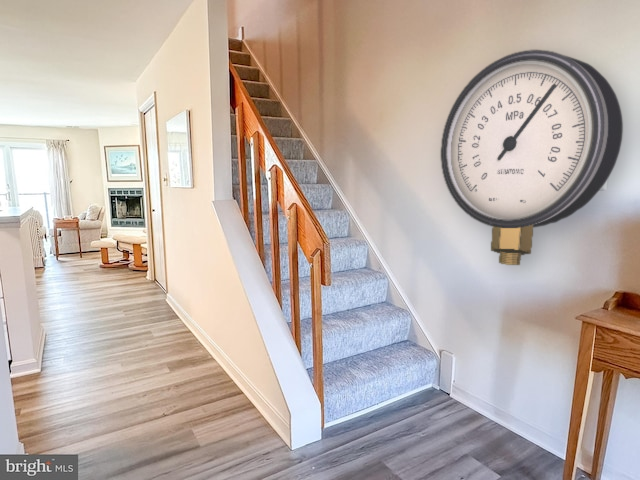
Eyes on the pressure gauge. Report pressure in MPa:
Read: 0.65 MPa
